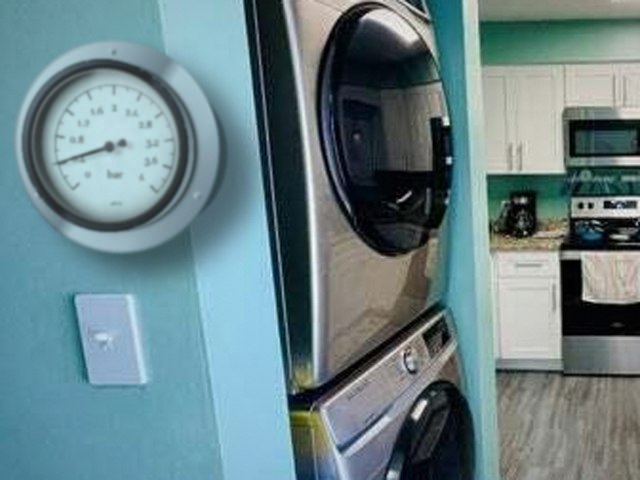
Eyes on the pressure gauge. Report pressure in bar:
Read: 0.4 bar
